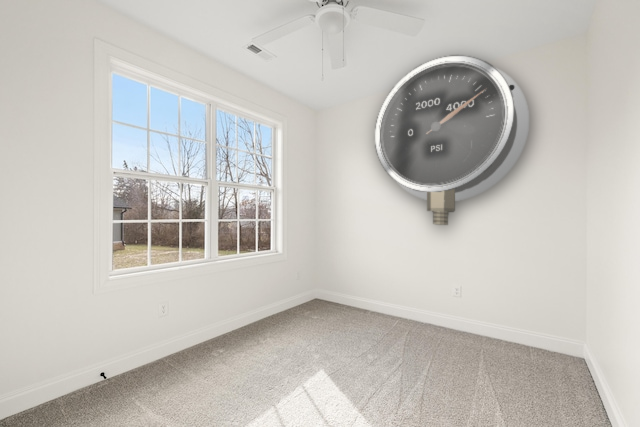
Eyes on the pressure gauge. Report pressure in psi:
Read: 4200 psi
